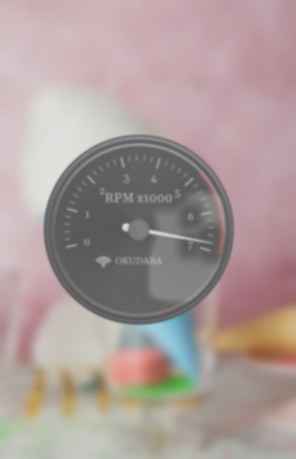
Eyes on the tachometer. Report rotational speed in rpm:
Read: 6800 rpm
